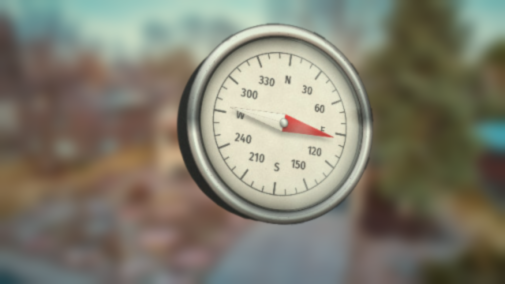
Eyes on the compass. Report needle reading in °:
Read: 95 °
